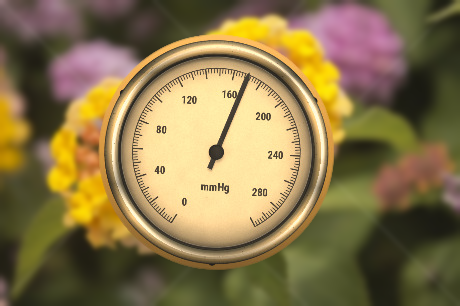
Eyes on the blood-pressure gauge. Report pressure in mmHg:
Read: 170 mmHg
